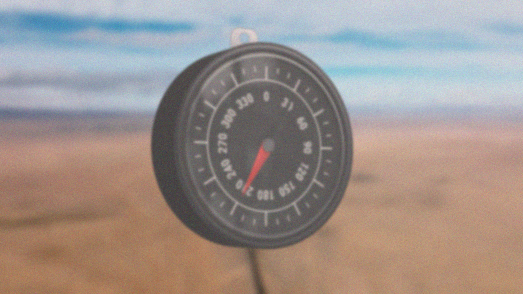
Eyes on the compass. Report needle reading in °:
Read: 210 °
